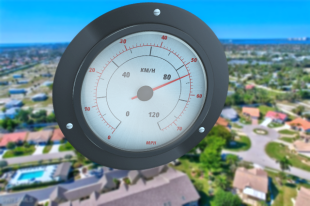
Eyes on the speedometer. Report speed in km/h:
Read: 85 km/h
